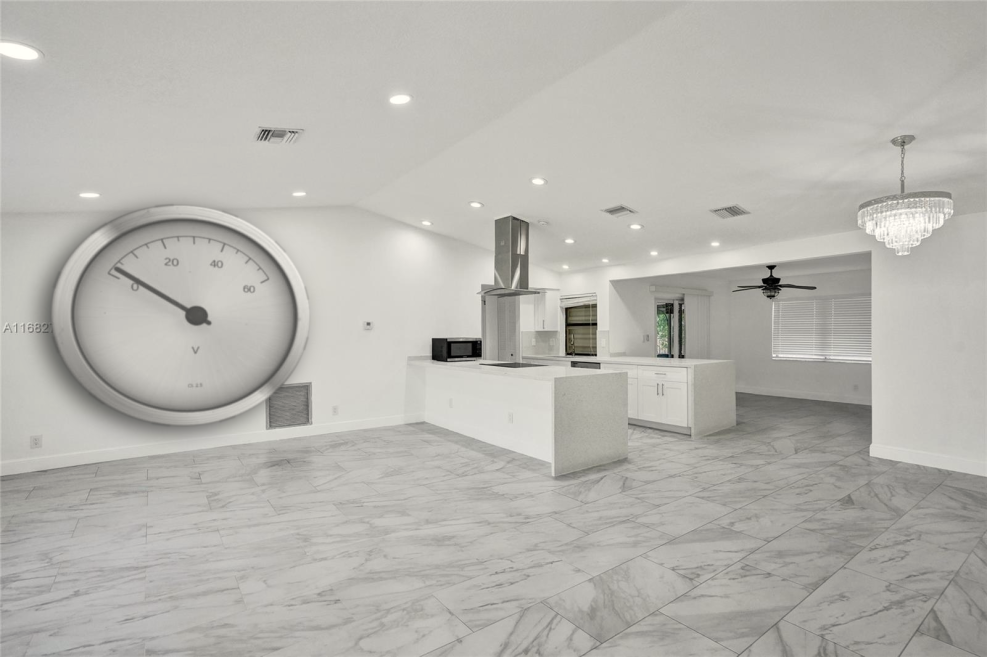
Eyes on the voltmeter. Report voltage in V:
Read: 2.5 V
